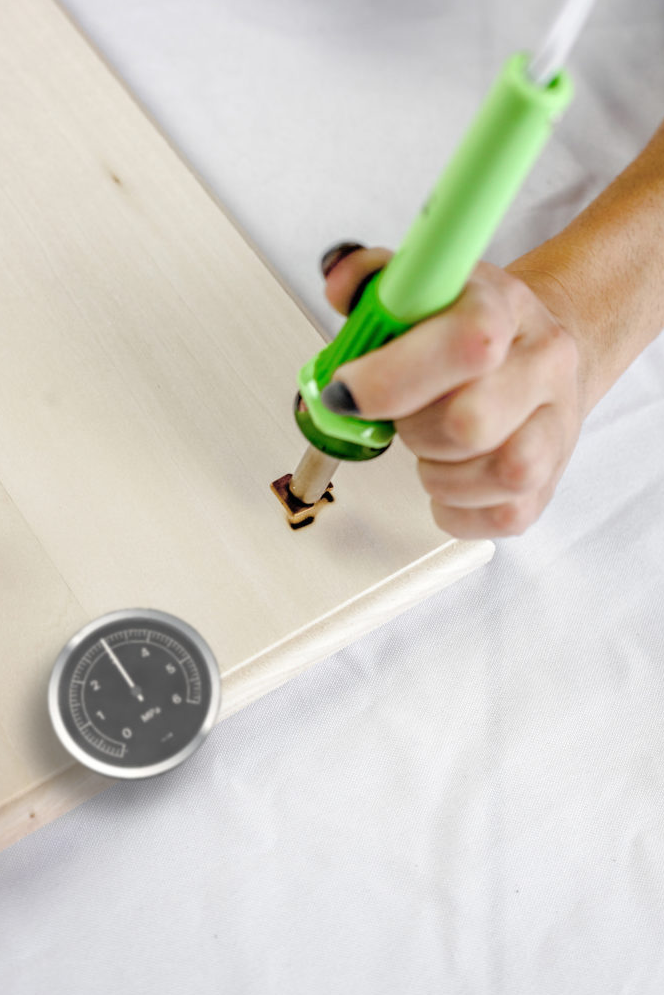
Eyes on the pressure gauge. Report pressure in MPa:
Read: 3 MPa
